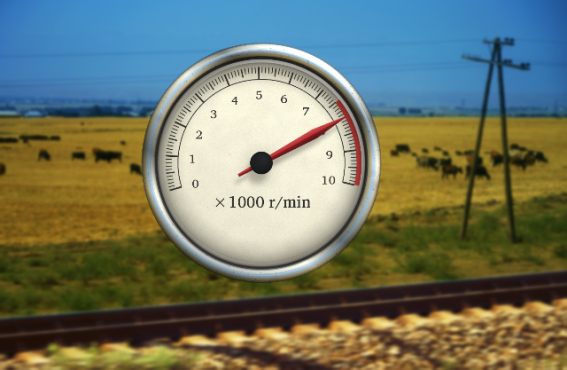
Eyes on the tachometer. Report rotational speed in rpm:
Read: 8000 rpm
